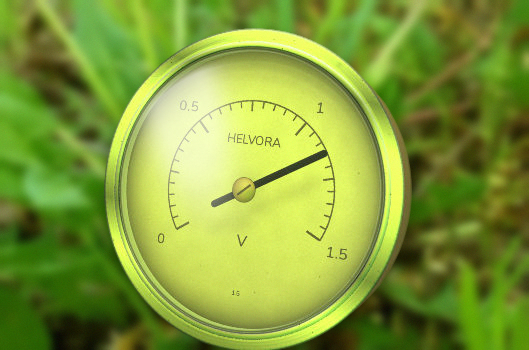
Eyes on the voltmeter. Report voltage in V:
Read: 1.15 V
